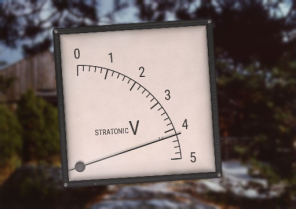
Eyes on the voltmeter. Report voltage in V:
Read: 4.2 V
